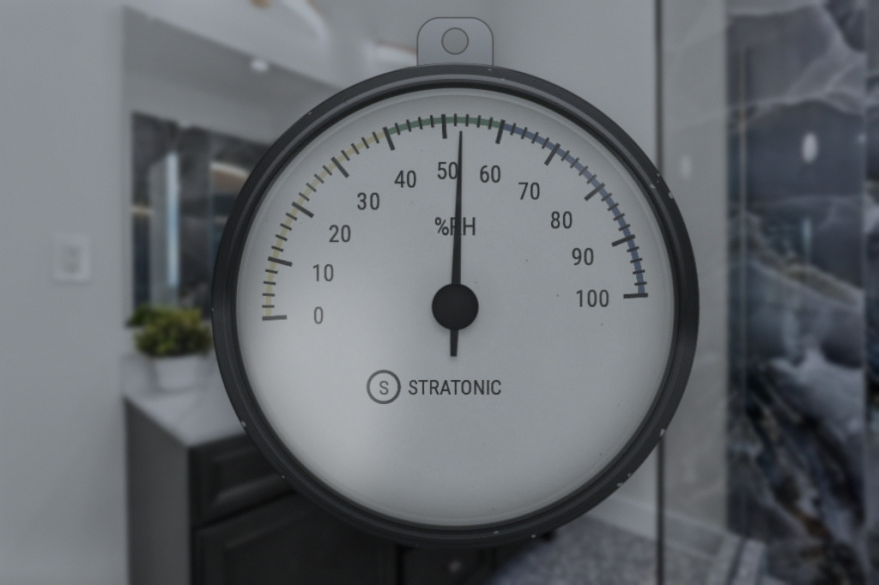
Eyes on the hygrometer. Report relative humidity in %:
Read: 53 %
